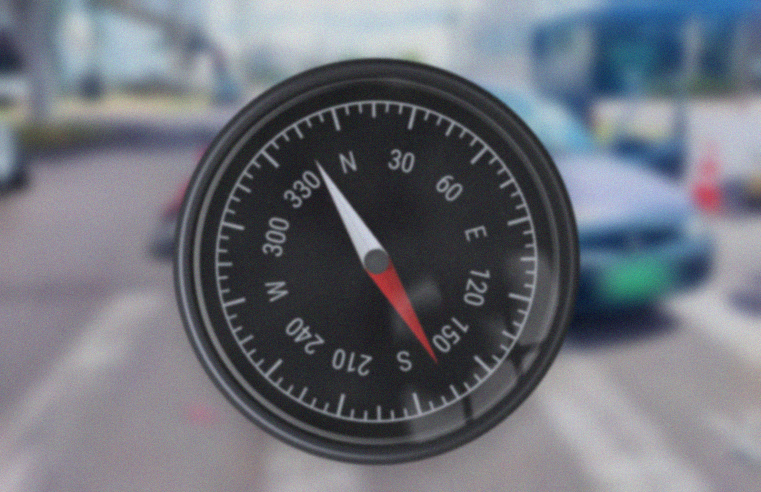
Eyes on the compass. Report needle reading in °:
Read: 165 °
